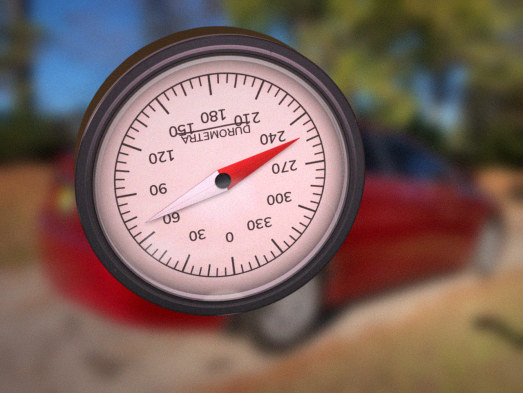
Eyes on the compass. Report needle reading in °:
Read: 250 °
